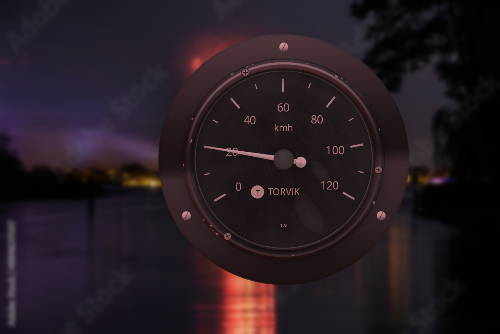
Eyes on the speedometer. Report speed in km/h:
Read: 20 km/h
